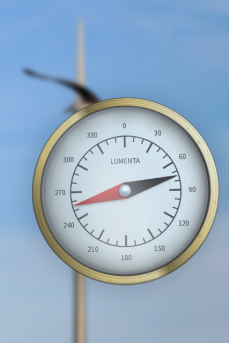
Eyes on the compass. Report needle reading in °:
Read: 255 °
